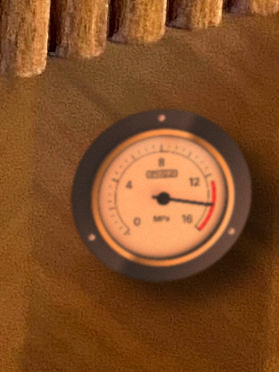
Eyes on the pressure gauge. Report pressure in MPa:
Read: 14 MPa
